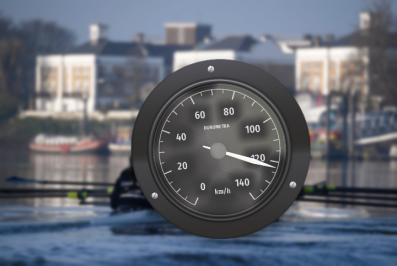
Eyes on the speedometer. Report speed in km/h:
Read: 122.5 km/h
